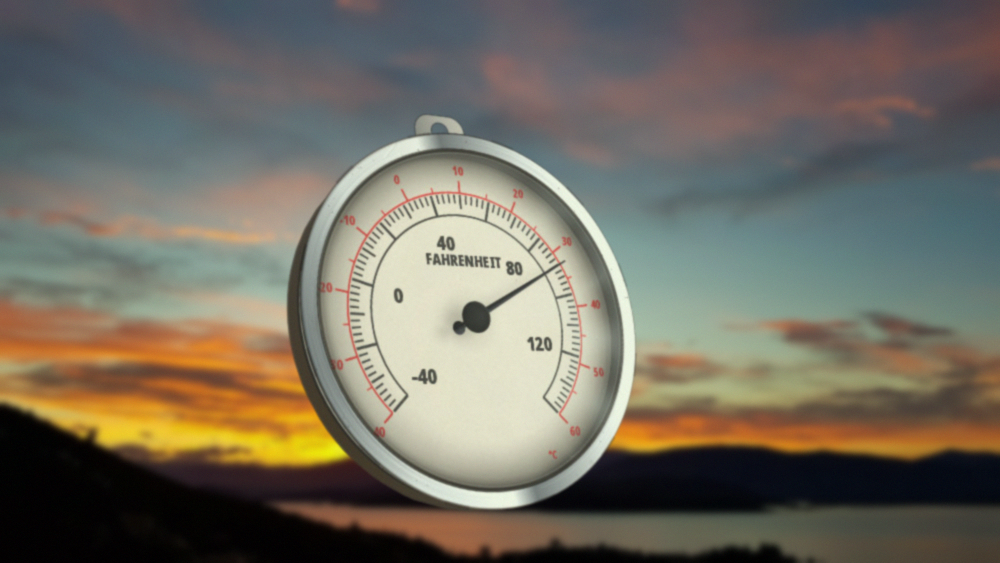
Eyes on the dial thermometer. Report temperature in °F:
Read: 90 °F
